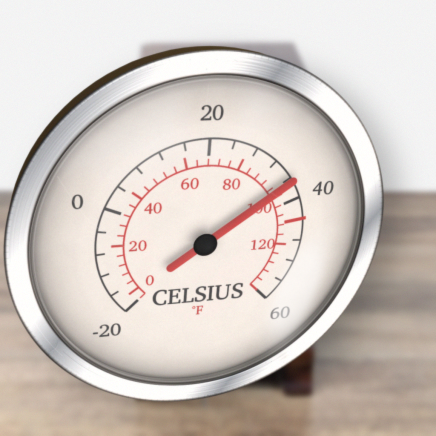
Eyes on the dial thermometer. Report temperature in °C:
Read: 36 °C
